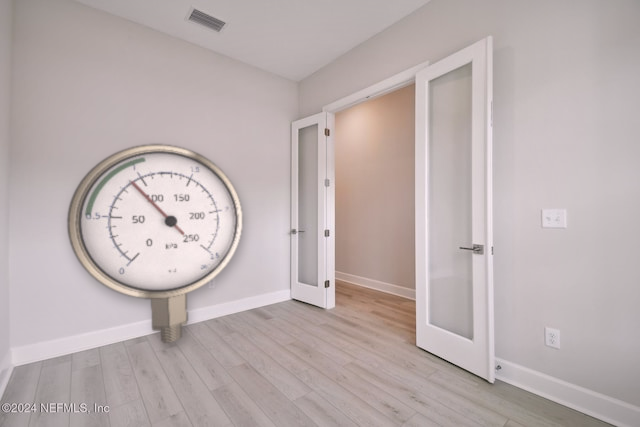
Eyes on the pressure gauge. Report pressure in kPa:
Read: 90 kPa
